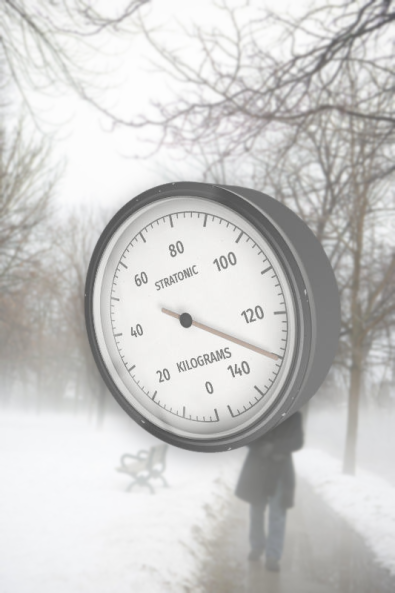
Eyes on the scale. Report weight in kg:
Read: 130 kg
